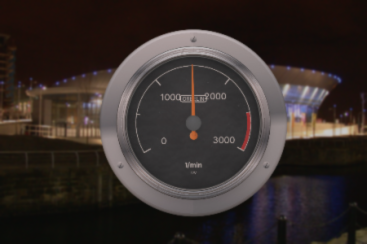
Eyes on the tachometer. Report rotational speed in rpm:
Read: 1500 rpm
